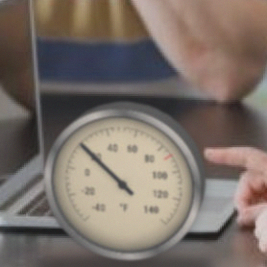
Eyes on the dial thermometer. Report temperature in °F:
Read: 20 °F
